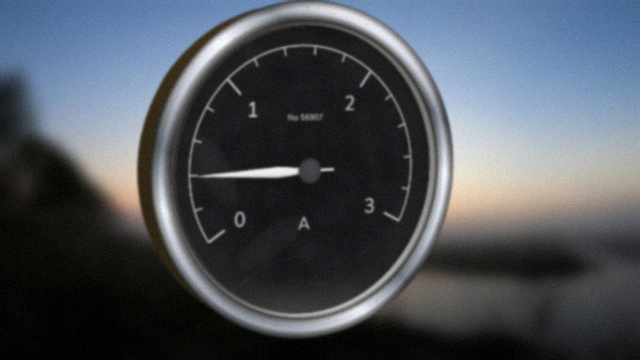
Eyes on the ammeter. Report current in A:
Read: 0.4 A
